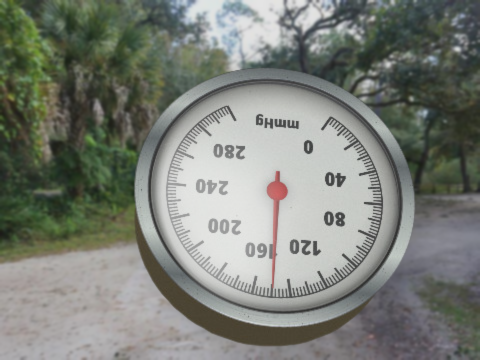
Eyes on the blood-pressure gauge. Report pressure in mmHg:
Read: 150 mmHg
